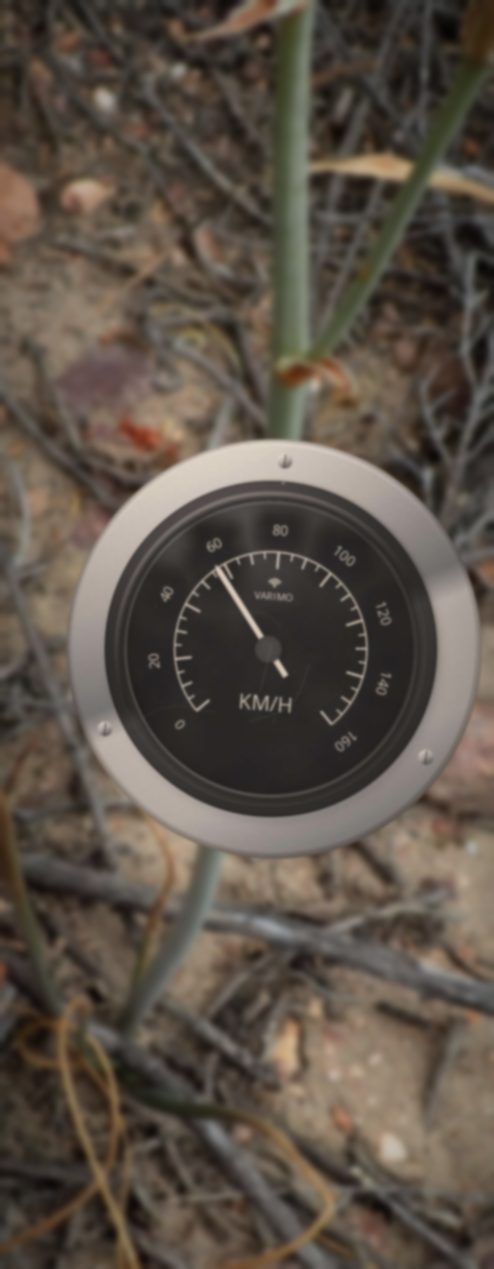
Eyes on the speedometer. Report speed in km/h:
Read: 57.5 km/h
